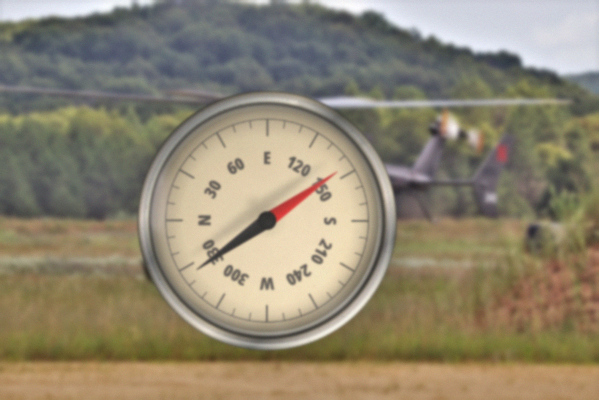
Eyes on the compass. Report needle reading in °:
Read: 145 °
